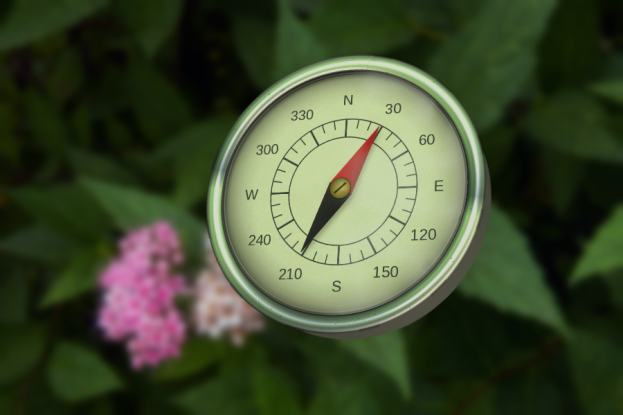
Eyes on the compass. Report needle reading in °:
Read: 30 °
